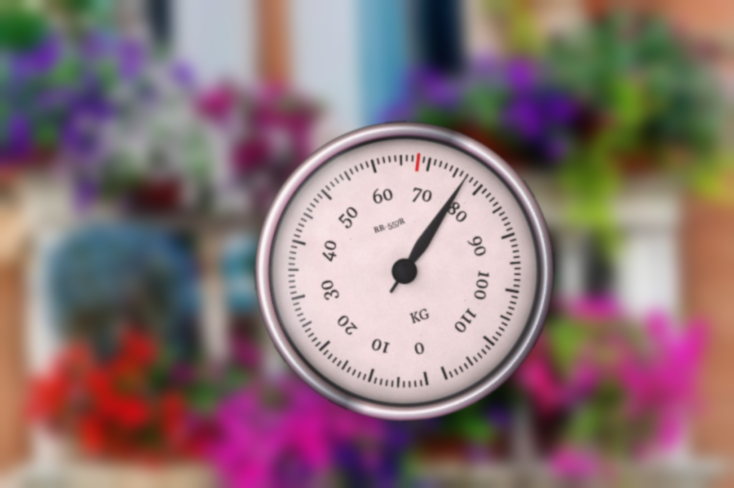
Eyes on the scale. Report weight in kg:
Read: 77 kg
